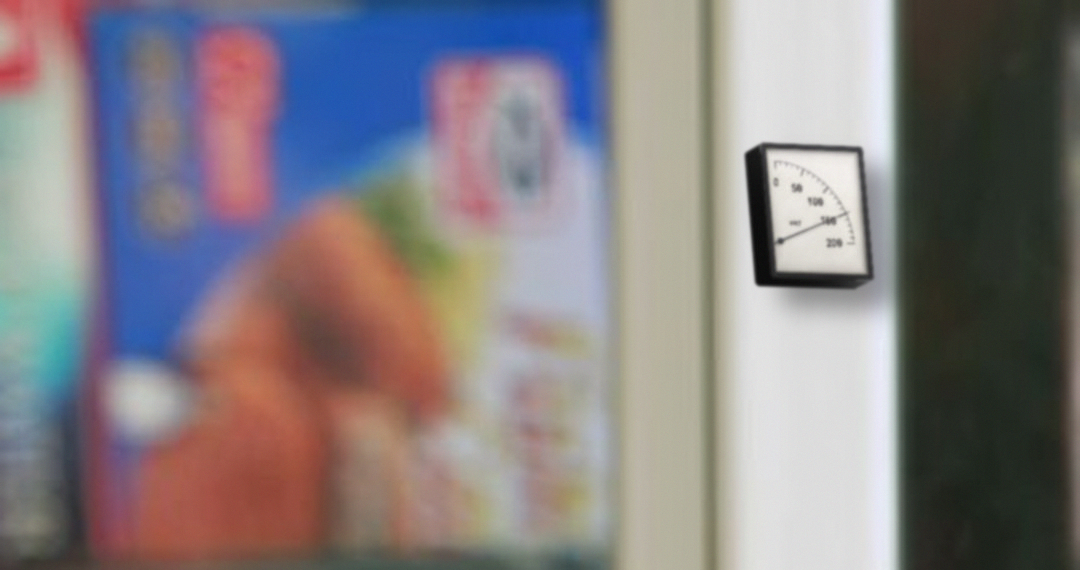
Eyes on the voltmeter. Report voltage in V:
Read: 150 V
